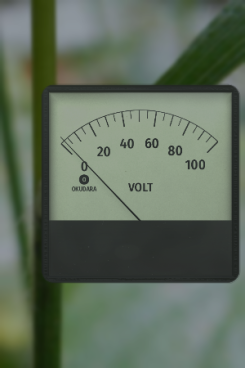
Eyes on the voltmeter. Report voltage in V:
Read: 2.5 V
